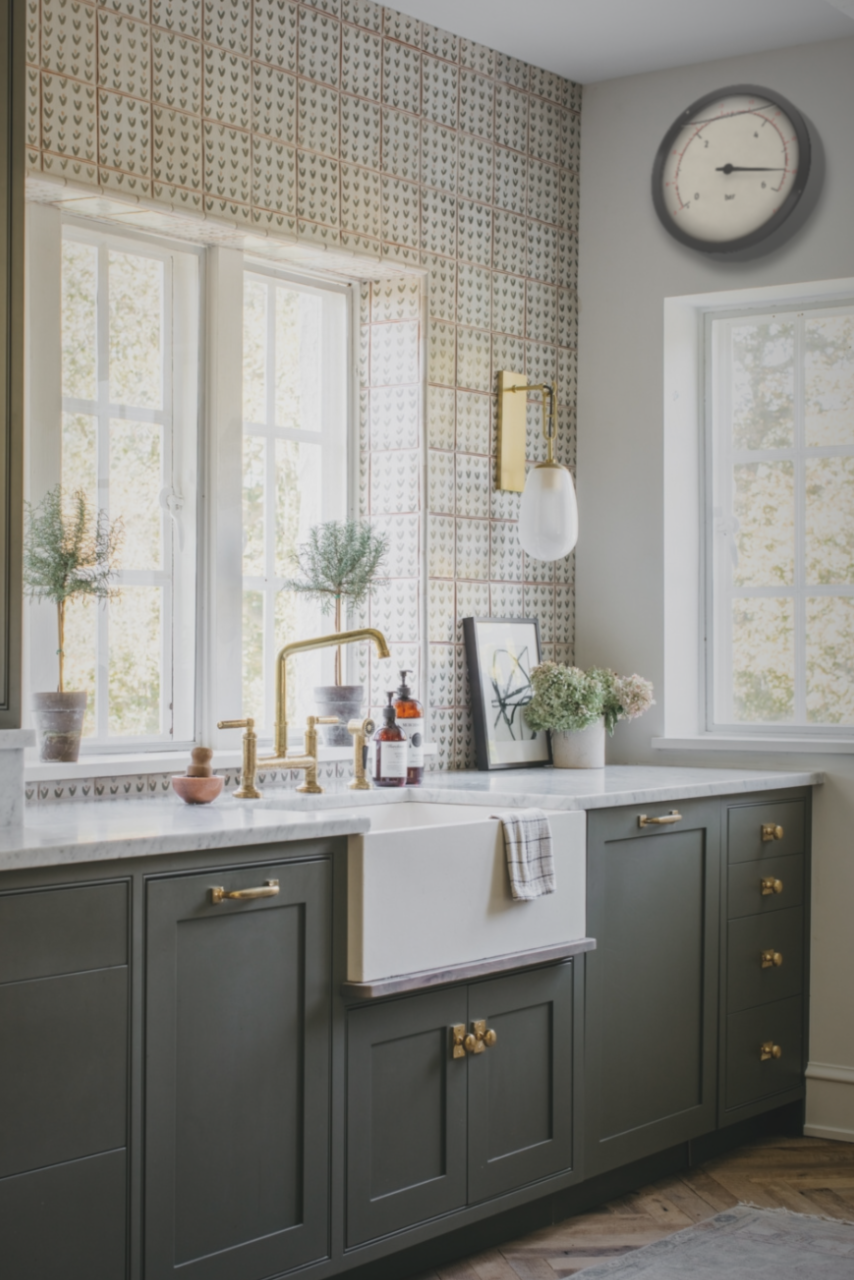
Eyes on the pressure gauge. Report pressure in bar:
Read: 5.5 bar
